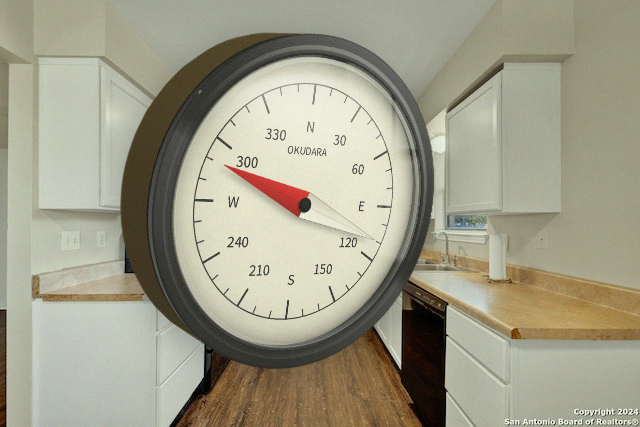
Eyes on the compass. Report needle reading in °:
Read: 290 °
